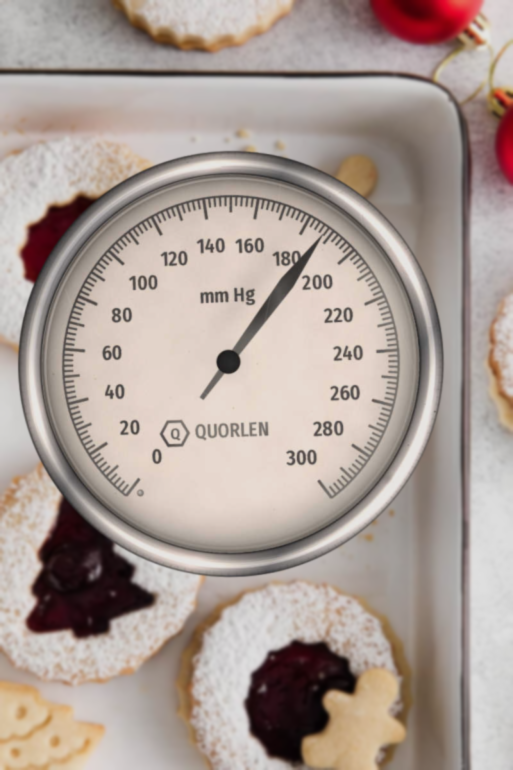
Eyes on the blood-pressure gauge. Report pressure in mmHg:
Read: 188 mmHg
